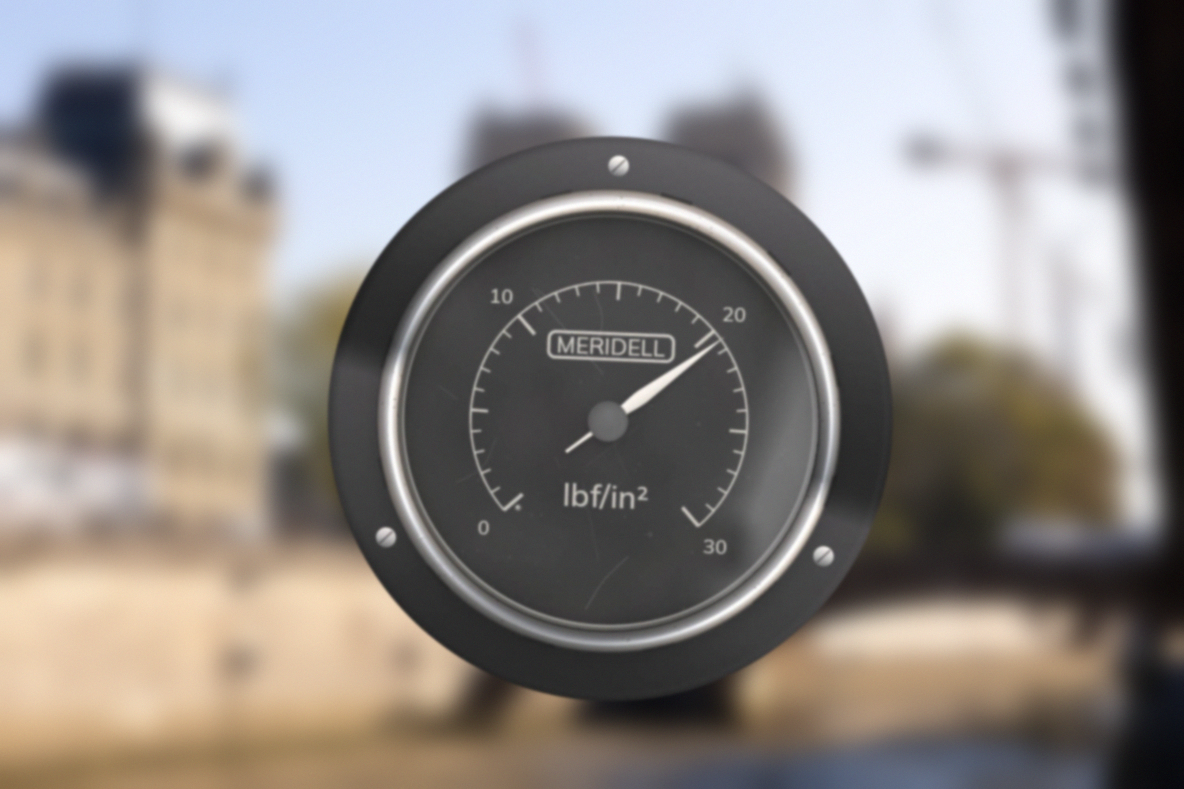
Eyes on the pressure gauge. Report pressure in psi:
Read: 20.5 psi
